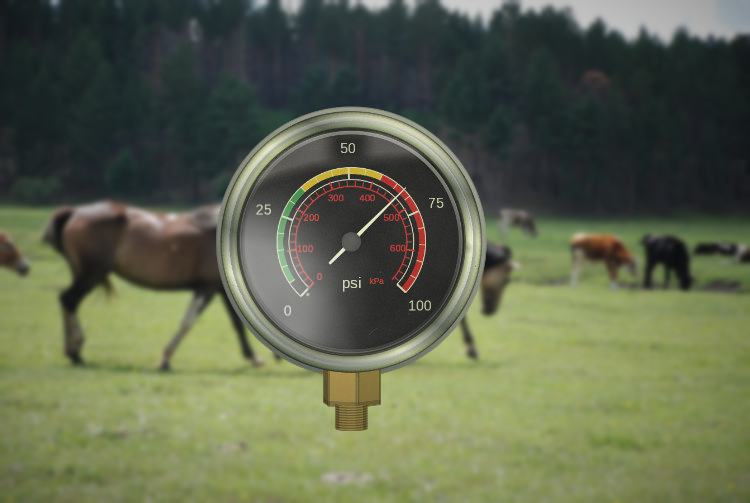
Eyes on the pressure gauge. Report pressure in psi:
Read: 67.5 psi
